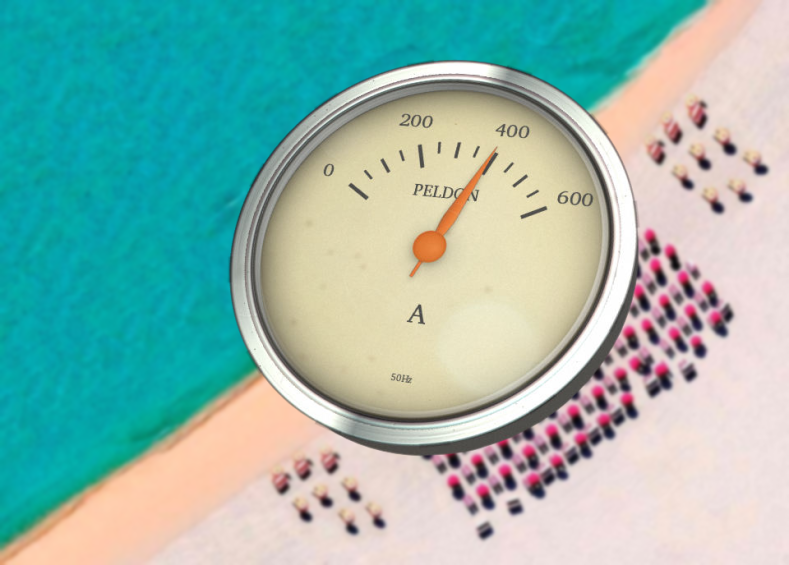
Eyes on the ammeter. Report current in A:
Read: 400 A
